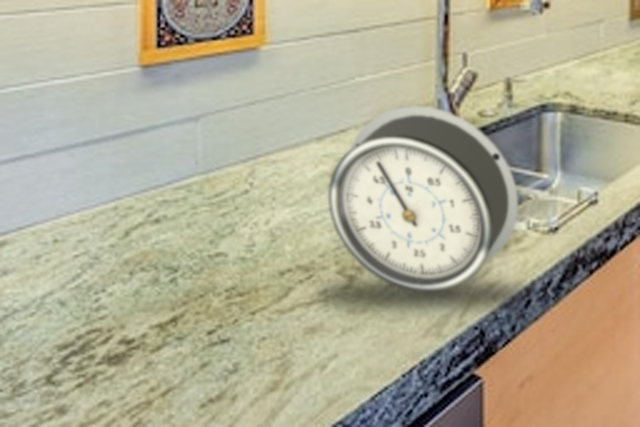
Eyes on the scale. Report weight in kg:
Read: 4.75 kg
